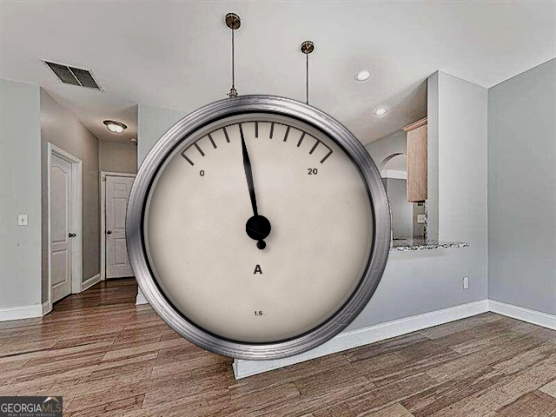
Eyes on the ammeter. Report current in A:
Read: 8 A
